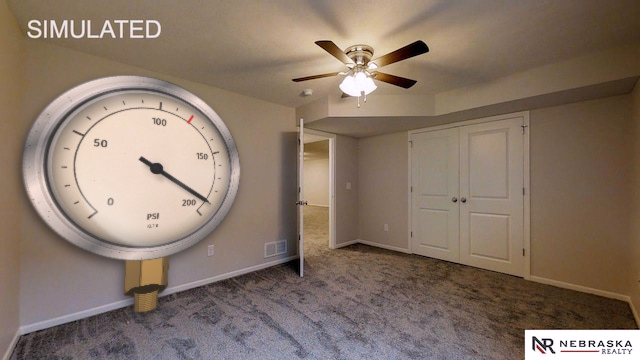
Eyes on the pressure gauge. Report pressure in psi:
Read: 190 psi
